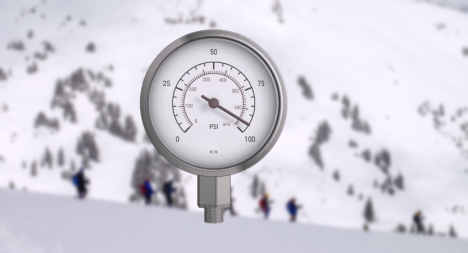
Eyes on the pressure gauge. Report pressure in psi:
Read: 95 psi
